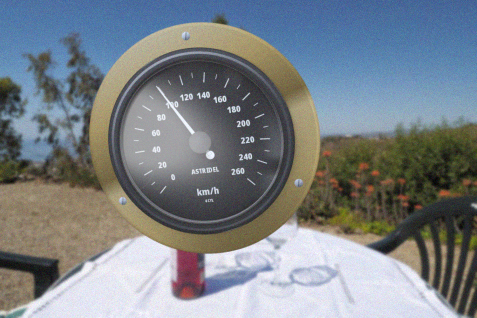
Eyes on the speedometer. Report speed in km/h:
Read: 100 km/h
